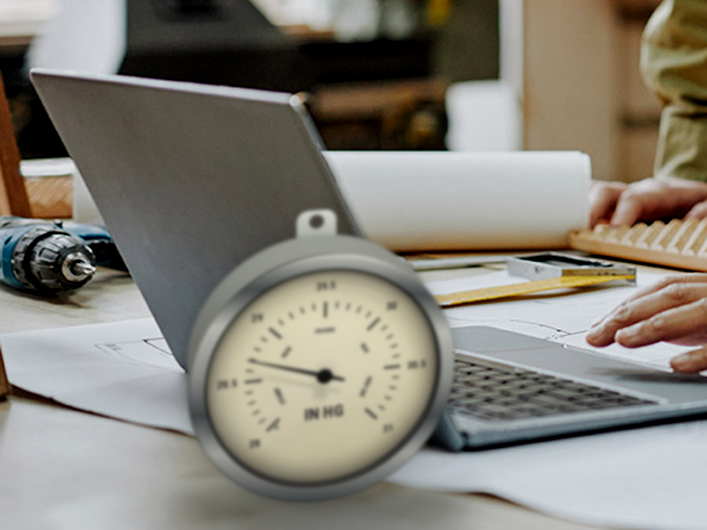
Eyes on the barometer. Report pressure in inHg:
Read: 28.7 inHg
